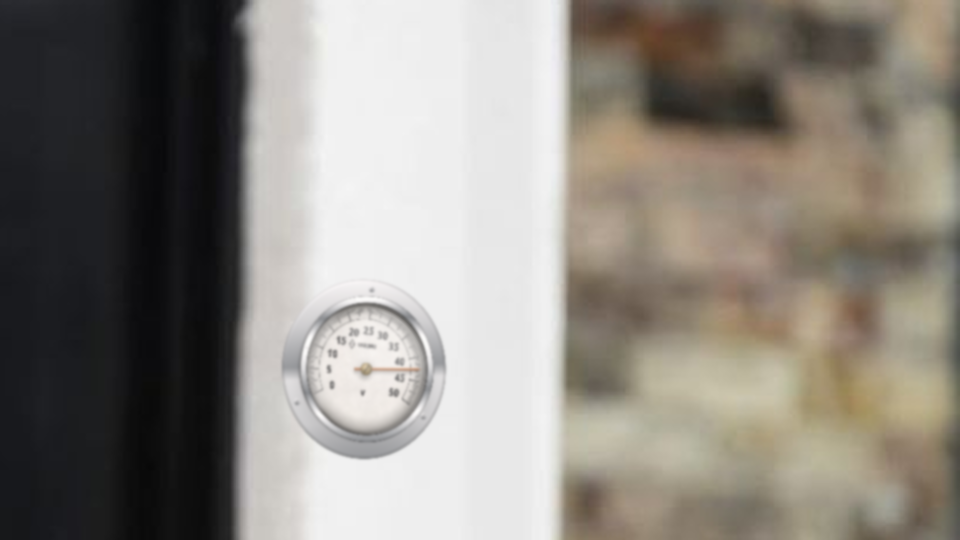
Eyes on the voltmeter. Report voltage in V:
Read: 42.5 V
